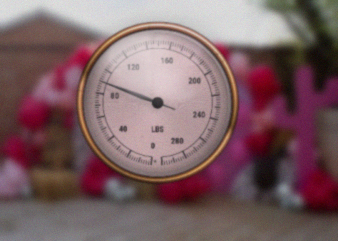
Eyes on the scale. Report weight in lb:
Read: 90 lb
